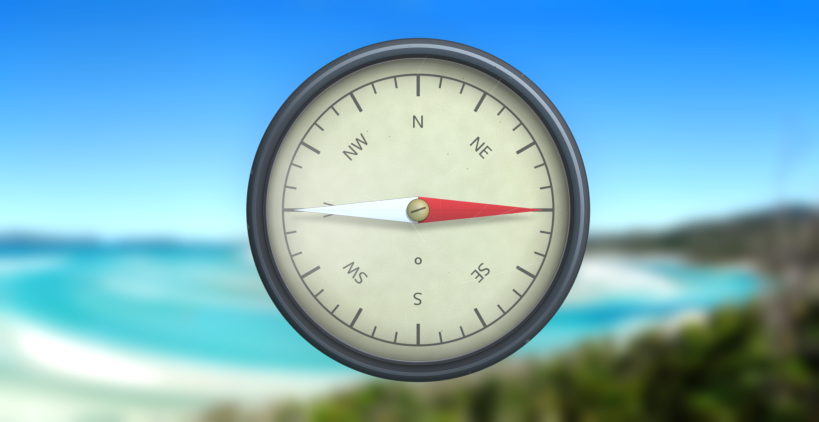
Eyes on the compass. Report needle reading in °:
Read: 90 °
